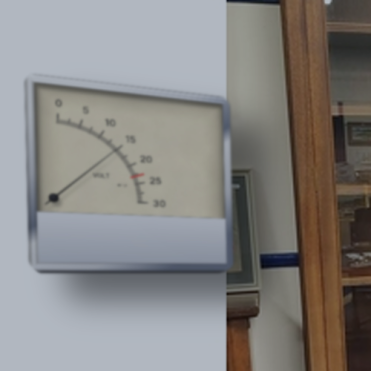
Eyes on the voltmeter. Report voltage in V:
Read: 15 V
